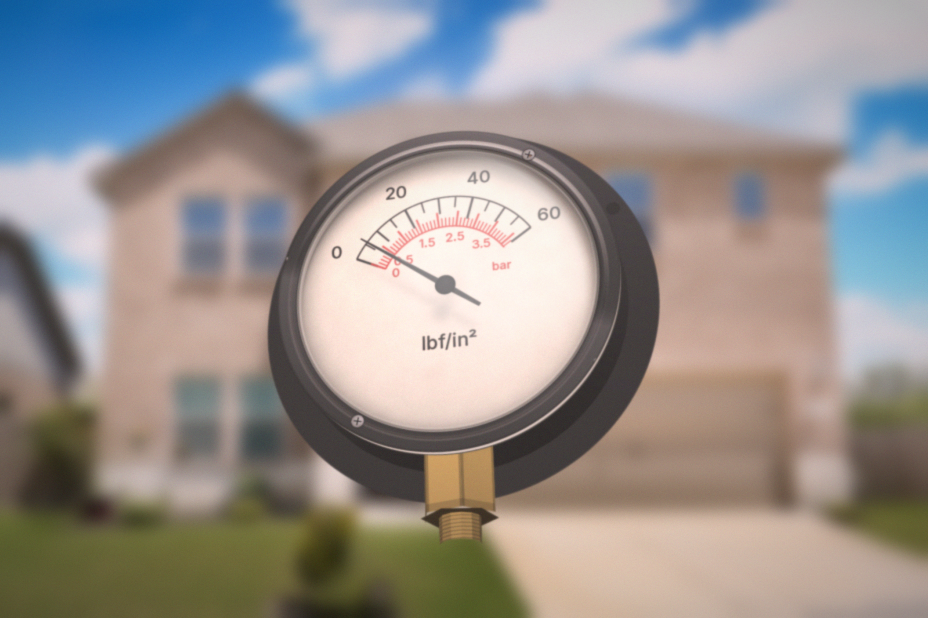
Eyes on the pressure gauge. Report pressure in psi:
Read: 5 psi
